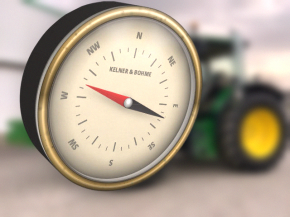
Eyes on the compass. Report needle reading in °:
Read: 285 °
